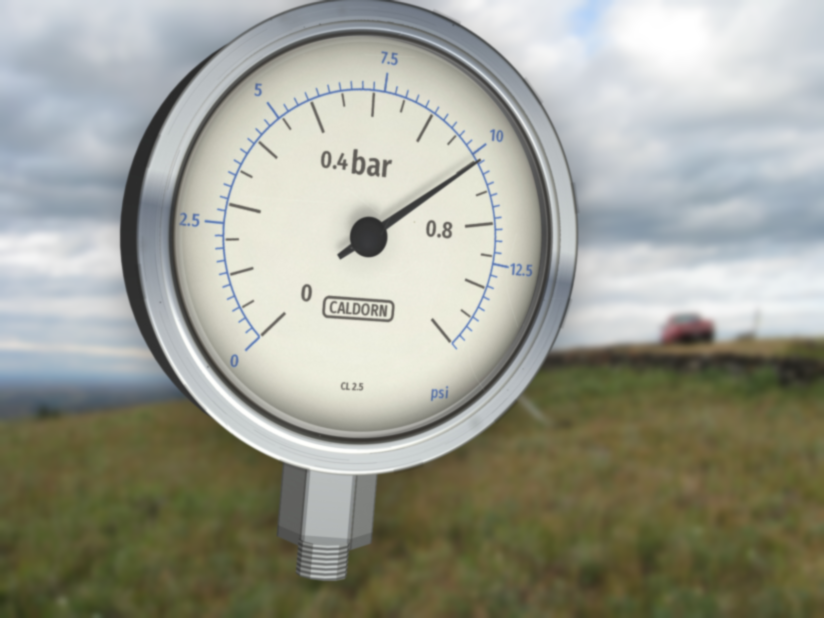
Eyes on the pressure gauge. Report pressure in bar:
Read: 0.7 bar
